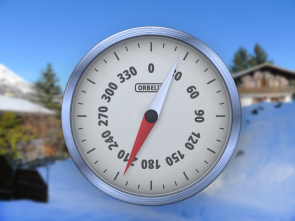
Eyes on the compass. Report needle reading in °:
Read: 205 °
